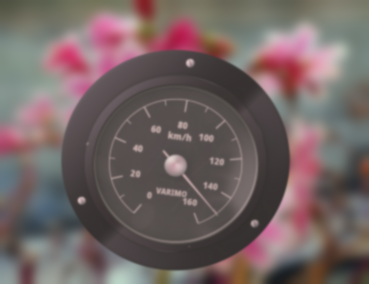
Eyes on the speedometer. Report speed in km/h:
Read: 150 km/h
